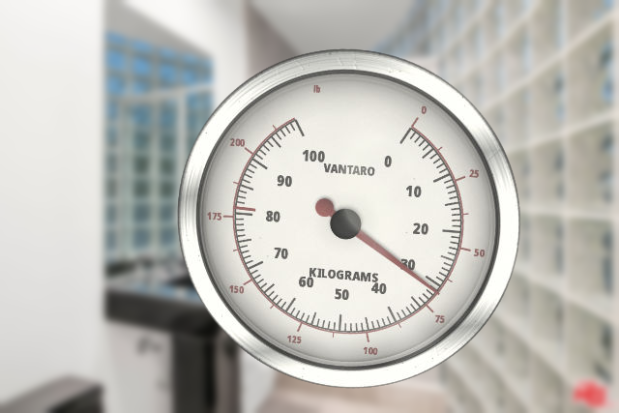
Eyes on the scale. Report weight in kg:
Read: 31 kg
